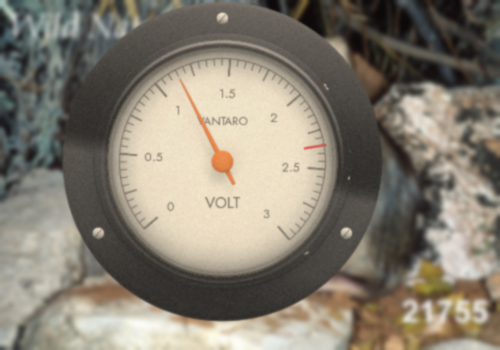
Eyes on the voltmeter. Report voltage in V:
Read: 1.15 V
